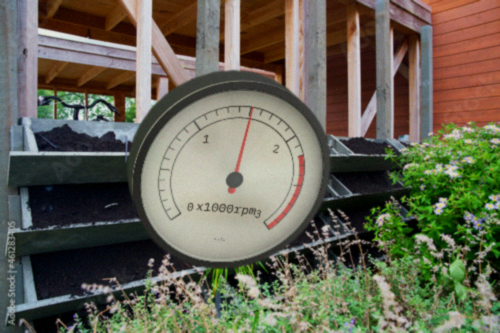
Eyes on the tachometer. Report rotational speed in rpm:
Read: 1500 rpm
